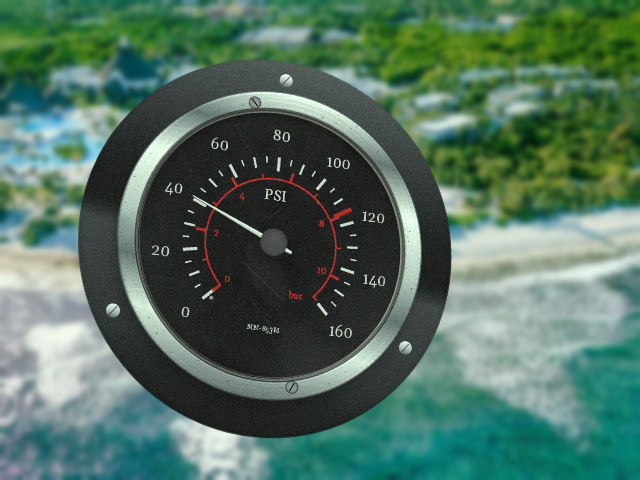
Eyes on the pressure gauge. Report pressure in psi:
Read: 40 psi
